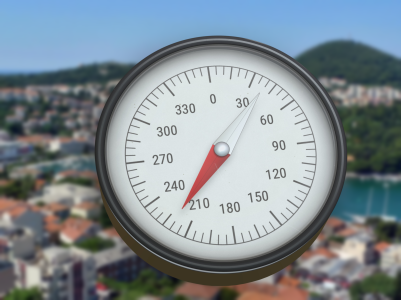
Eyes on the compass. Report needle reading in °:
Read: 220 °
